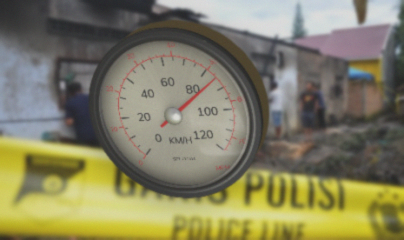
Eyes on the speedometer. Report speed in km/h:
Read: 85 km/h
